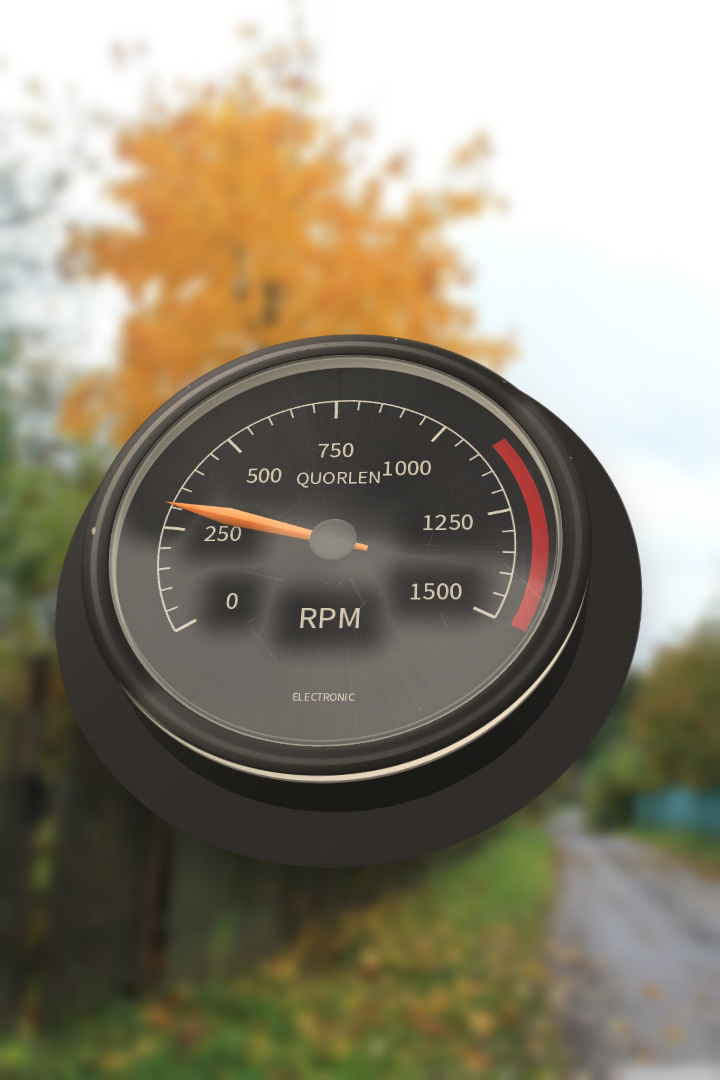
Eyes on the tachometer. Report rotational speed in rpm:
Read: 300 rpm
